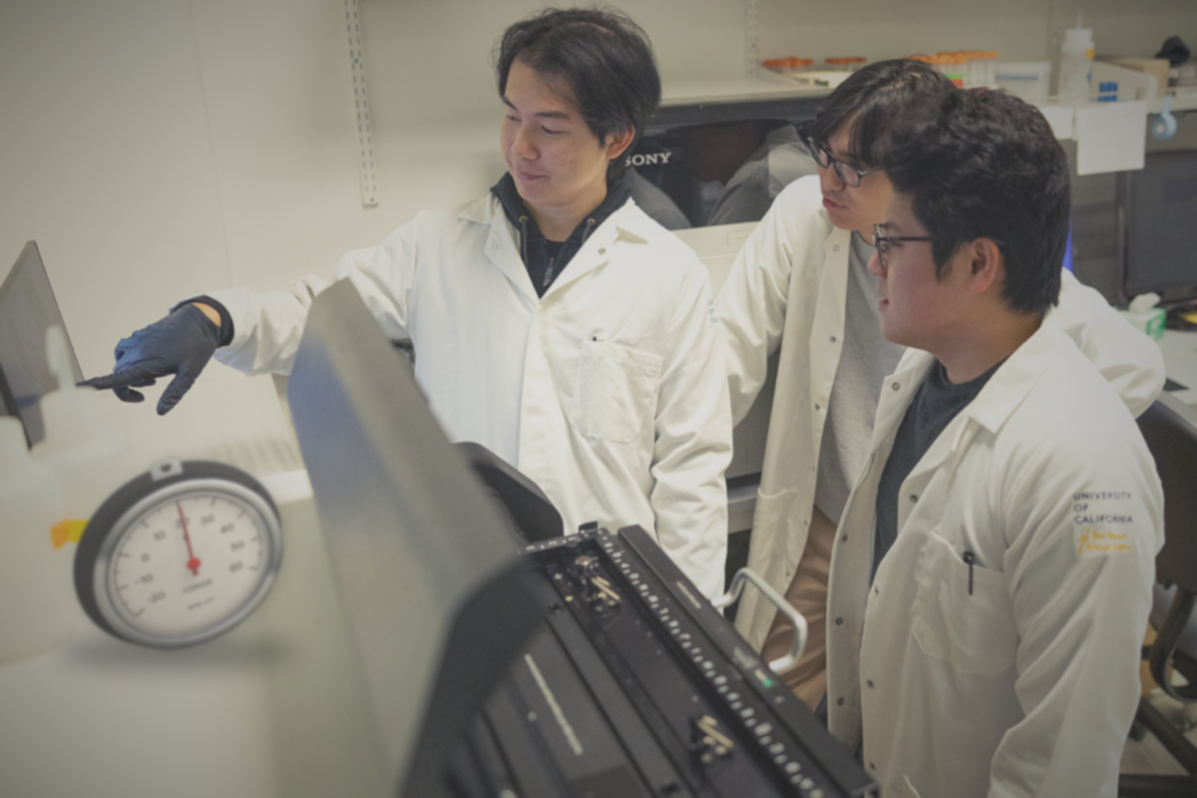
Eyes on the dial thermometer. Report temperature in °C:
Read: 20 °C
